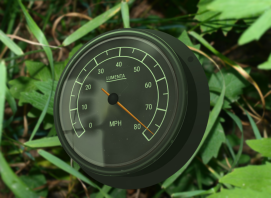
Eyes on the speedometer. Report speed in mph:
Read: 77.5 mph
